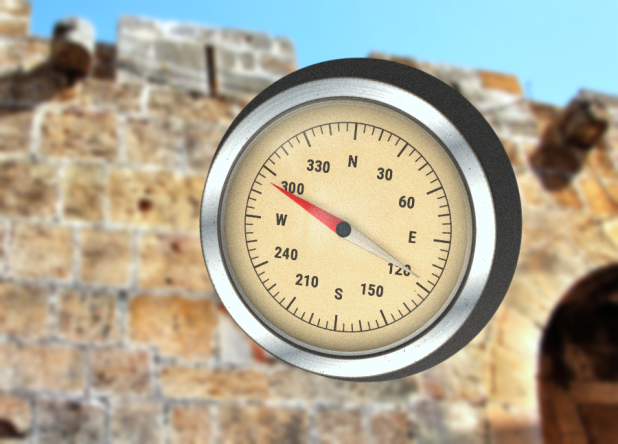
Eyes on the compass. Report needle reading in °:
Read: 295 °
